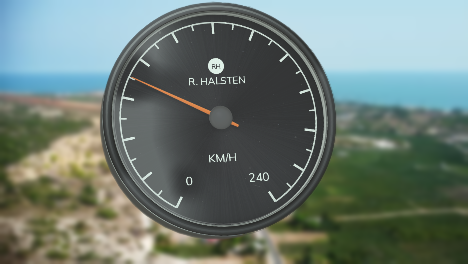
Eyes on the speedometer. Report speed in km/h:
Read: 70 km/h
